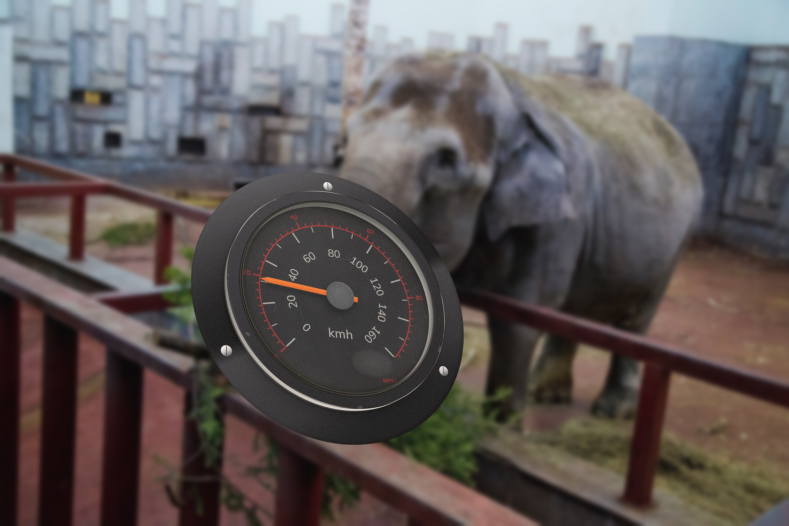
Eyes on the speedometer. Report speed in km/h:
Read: 30 km/h
